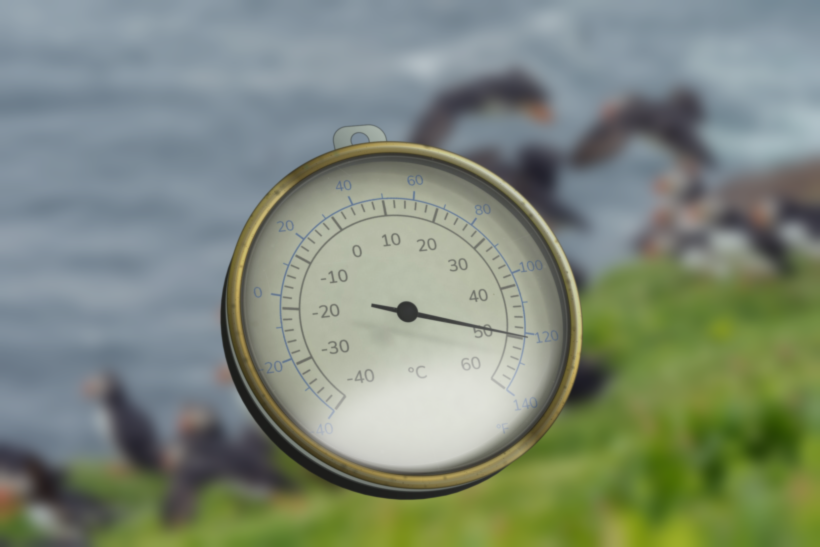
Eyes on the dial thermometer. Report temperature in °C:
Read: 50 °C
